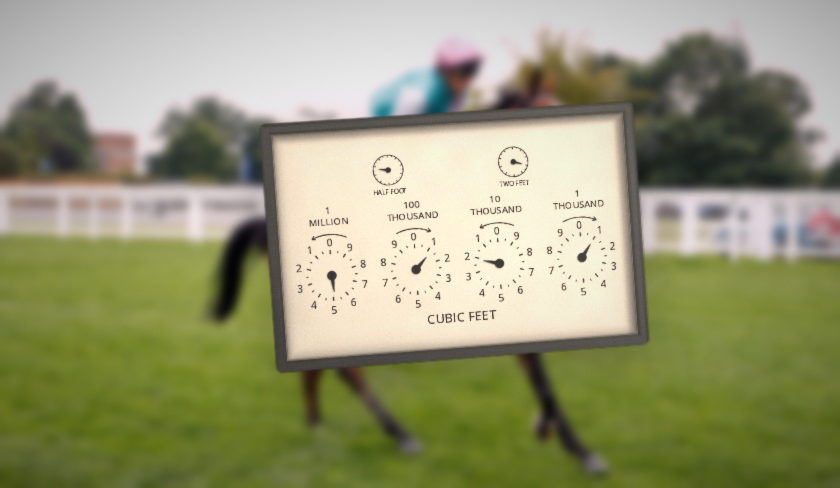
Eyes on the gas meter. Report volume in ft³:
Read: 512100 ft³
